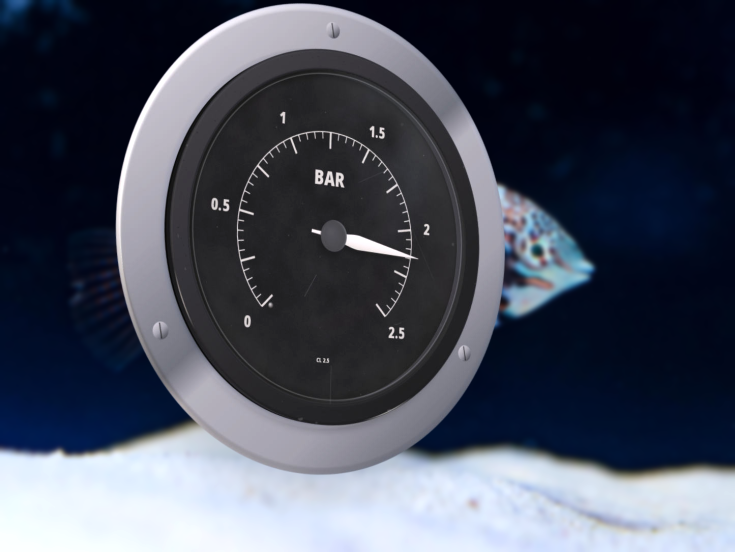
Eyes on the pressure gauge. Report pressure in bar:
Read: 2.15 bar
